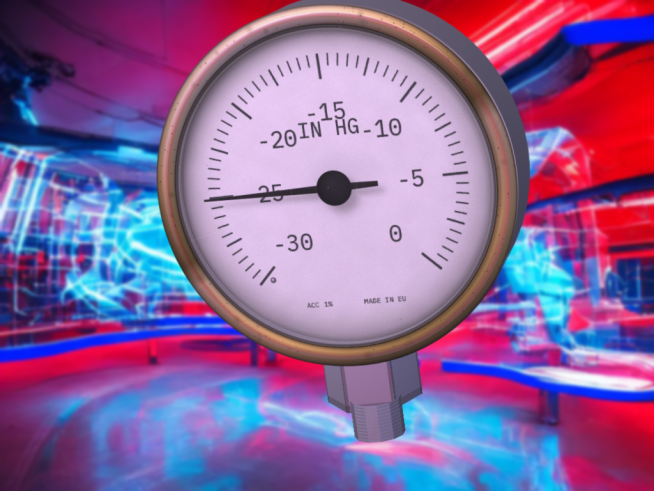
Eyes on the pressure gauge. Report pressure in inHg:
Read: -25 inHg
